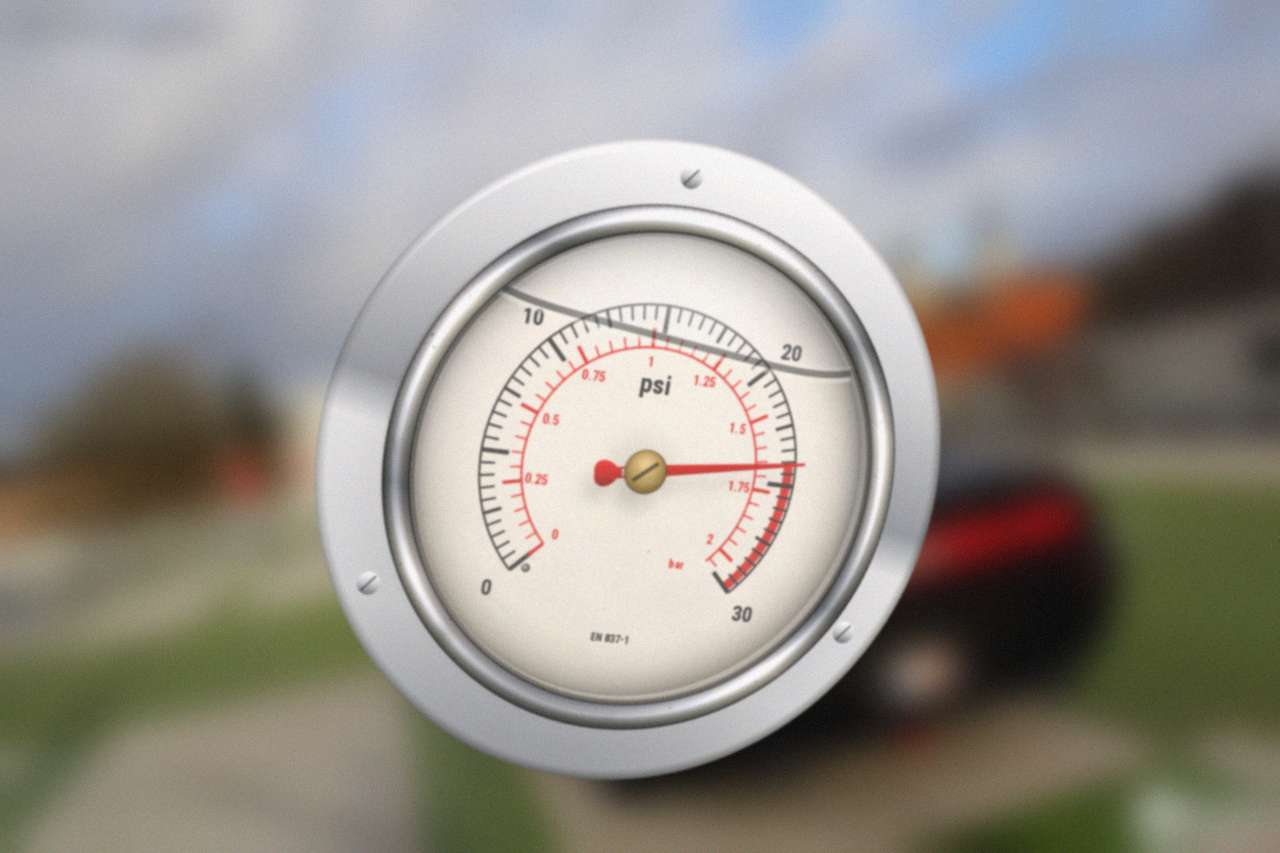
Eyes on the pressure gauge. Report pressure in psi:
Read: 24 psi
